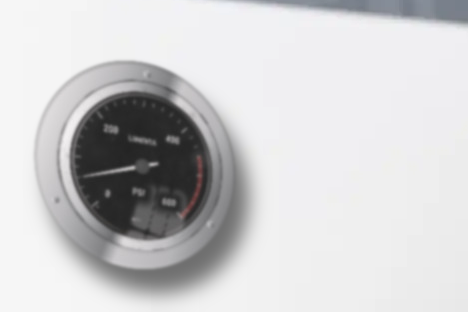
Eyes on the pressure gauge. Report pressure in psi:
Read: 60 psi
